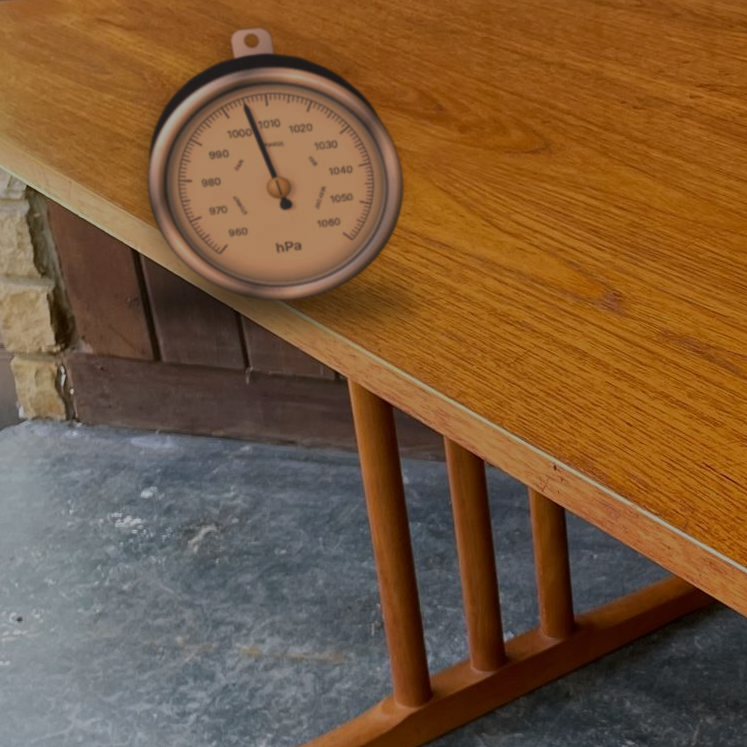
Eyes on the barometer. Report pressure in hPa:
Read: 1005 hPa
